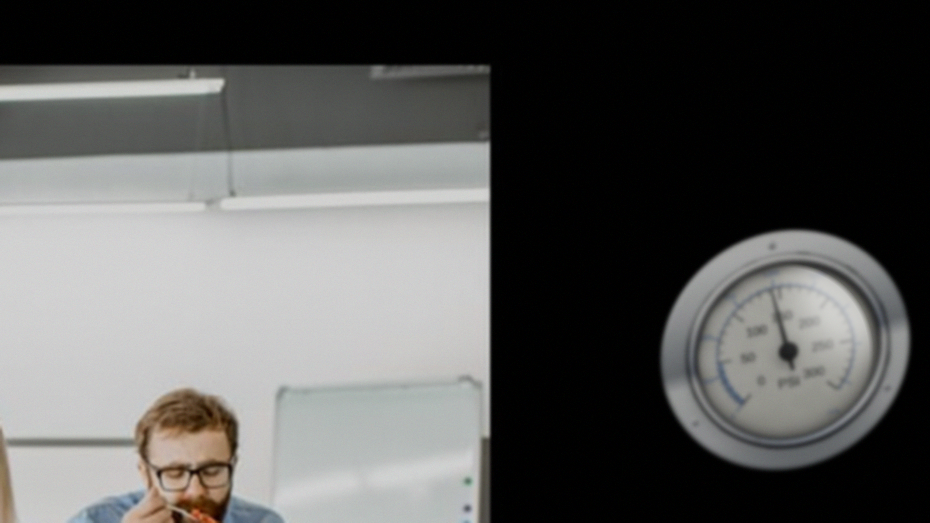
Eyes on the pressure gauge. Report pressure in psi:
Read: 140 psi
